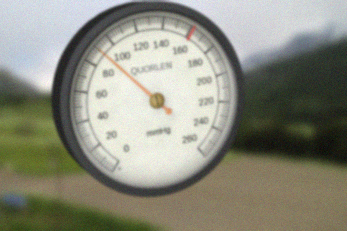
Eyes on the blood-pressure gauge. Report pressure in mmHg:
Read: 90 mmHg
